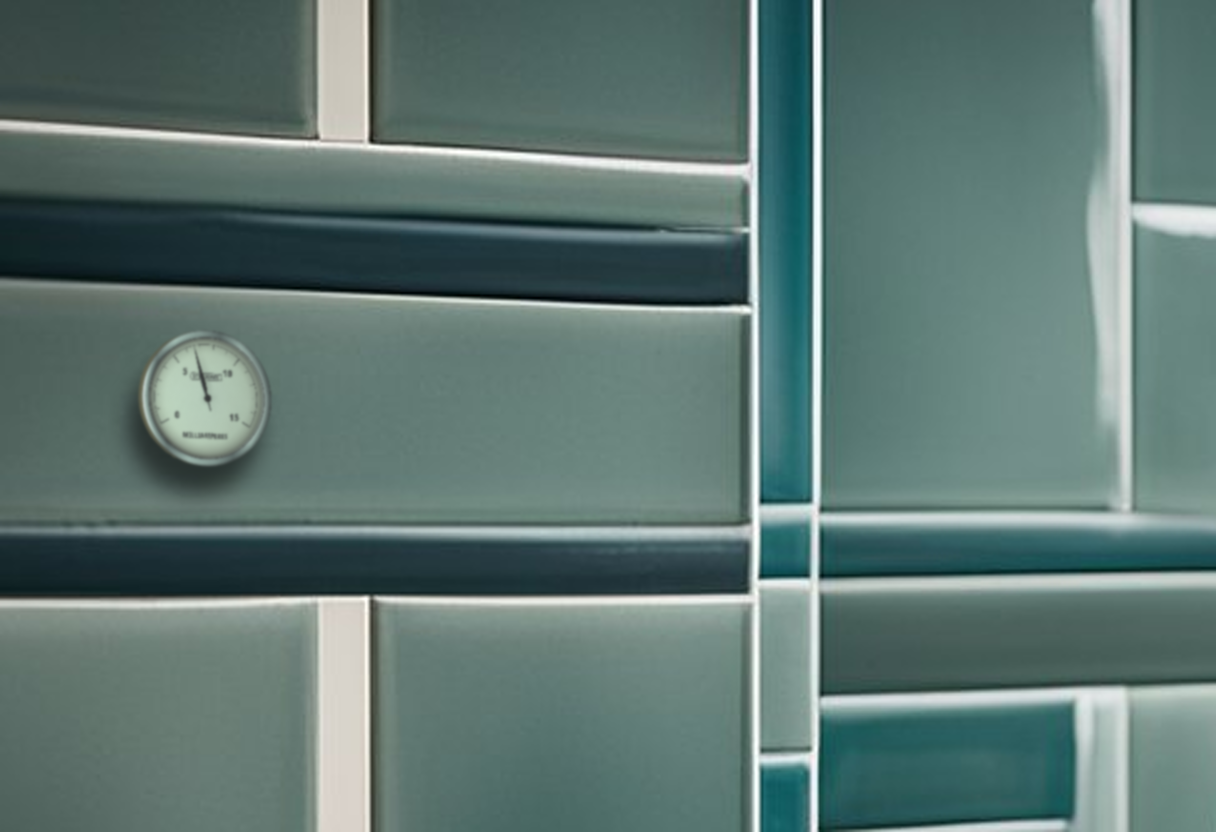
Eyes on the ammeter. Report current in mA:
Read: 6.5 mA
